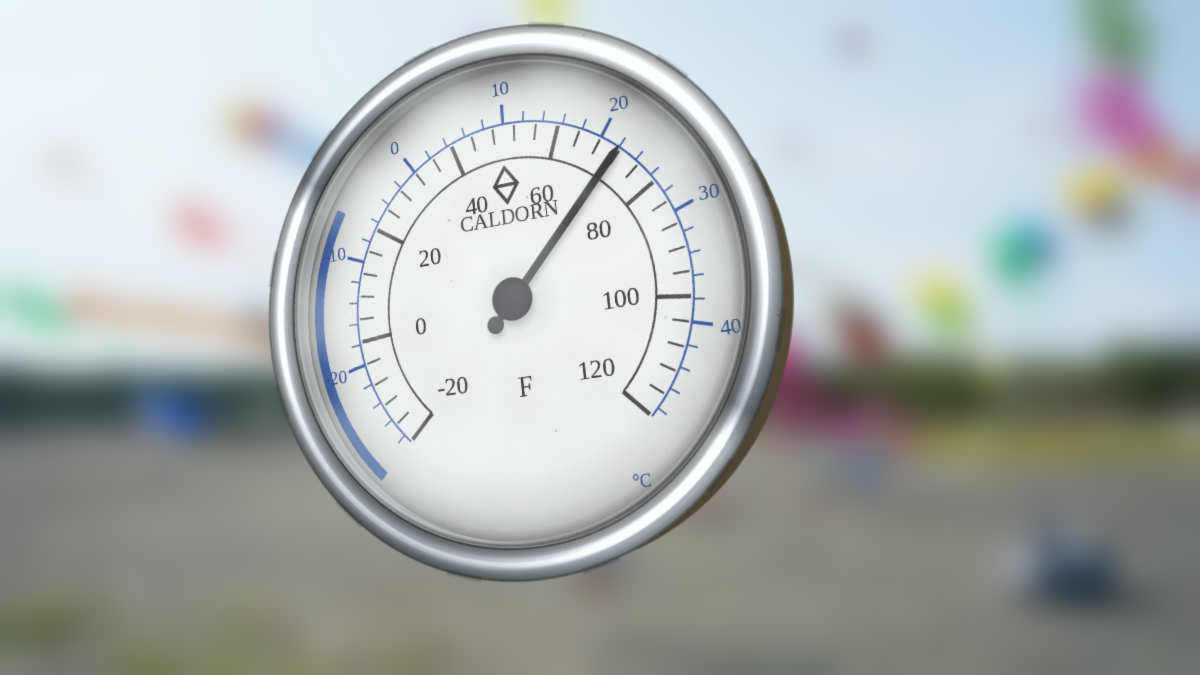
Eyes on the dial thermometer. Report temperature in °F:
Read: 72 °F
